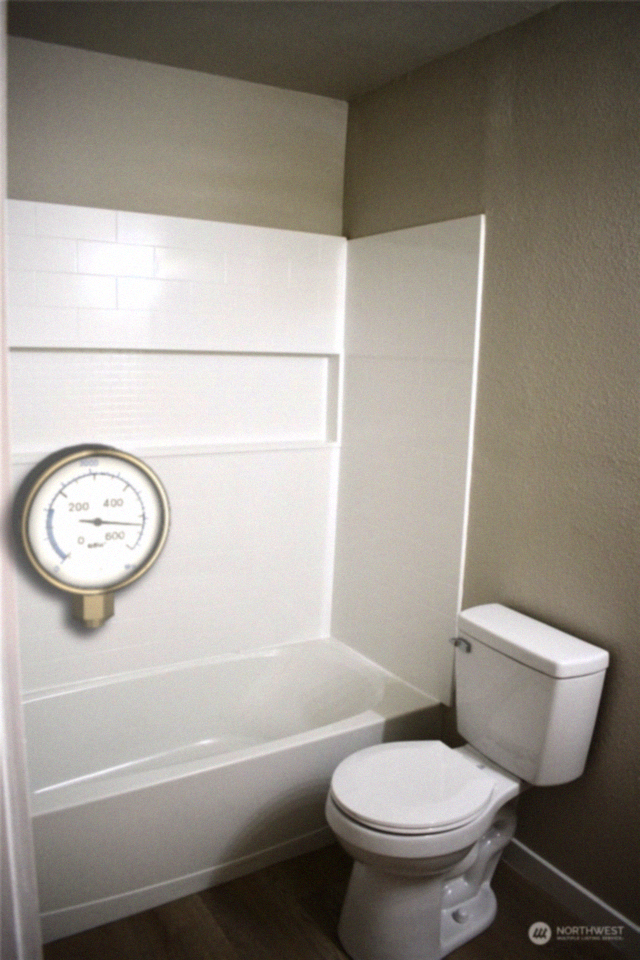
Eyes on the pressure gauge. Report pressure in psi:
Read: 525 psi
